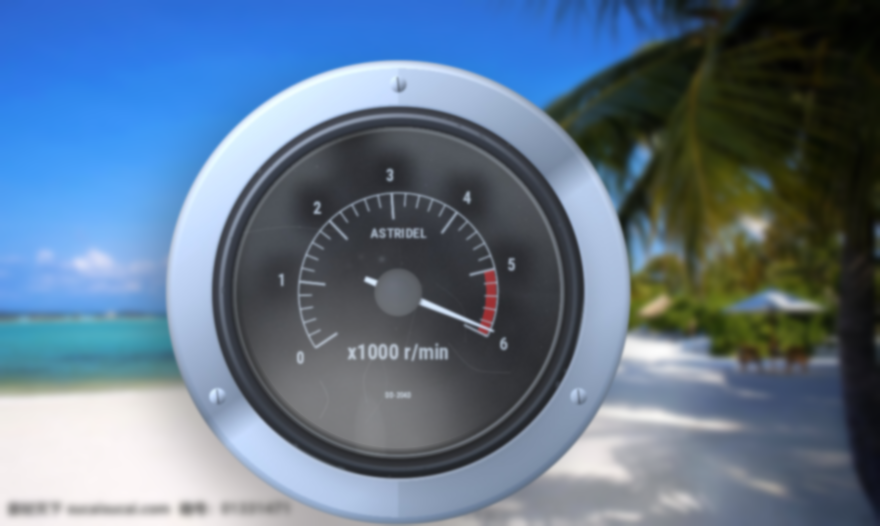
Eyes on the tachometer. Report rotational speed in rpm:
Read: 5900 rpm
